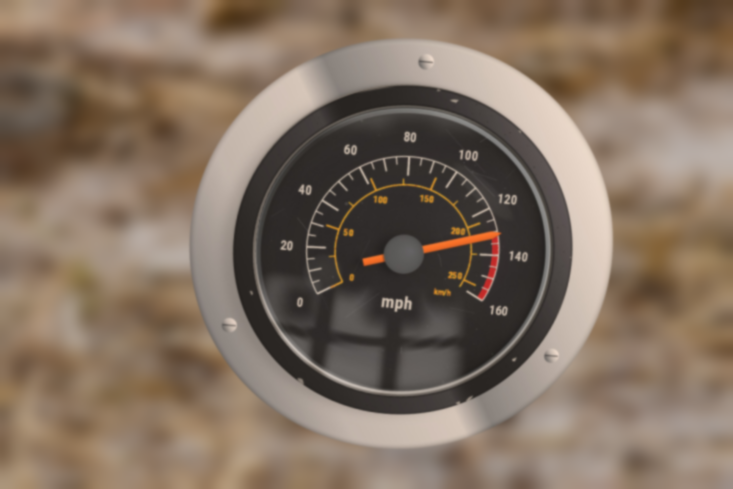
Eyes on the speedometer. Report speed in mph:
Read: 130 mph
